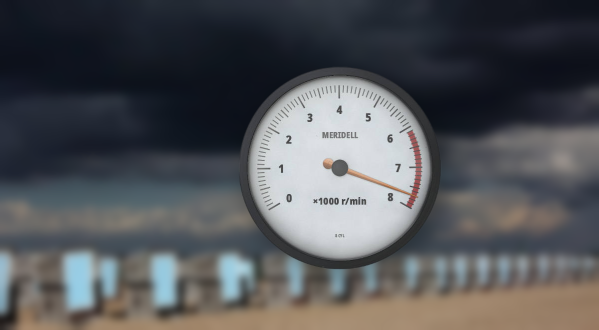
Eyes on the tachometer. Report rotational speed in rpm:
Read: 7700 rpm
